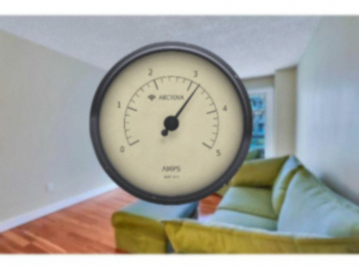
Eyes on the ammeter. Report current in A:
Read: 3.2 A
